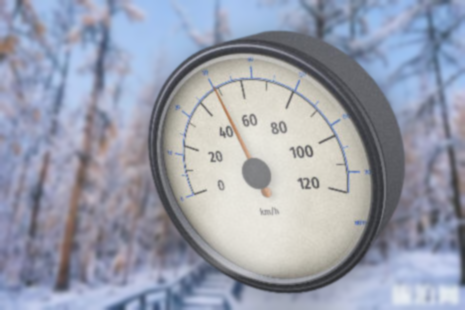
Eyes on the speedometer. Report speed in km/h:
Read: 50 km/h
